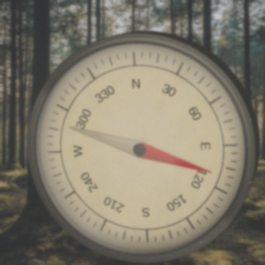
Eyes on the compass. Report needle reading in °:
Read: 110 °
